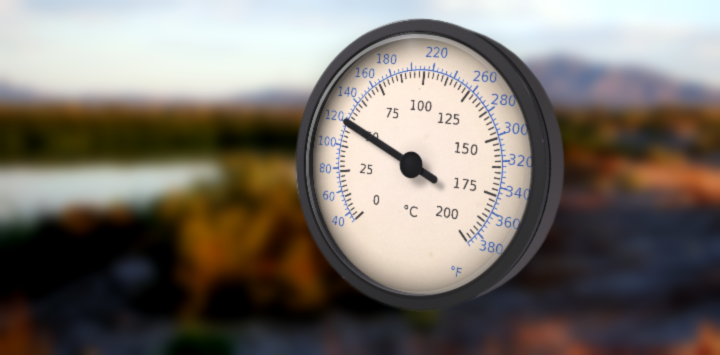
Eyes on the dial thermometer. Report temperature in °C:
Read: 50 °C
